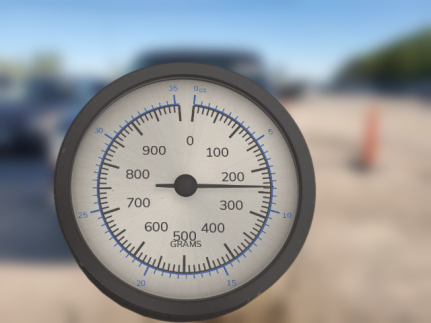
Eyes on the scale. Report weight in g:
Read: 240 g
